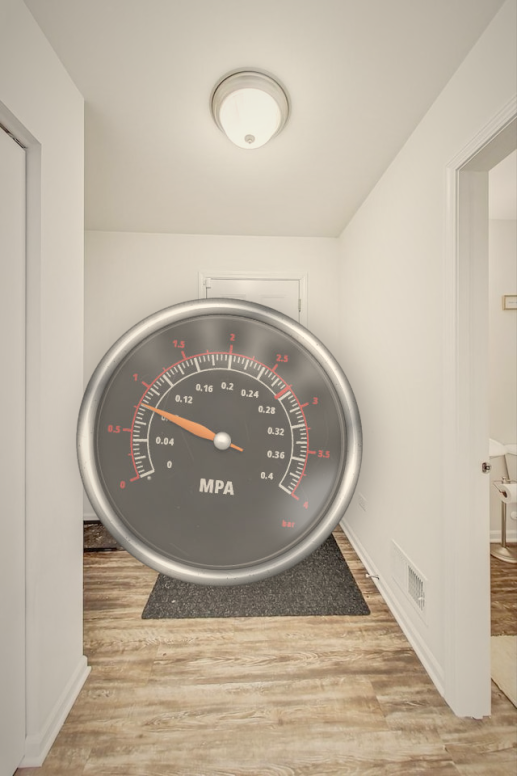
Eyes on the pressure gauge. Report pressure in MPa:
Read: 0.08 MPa
